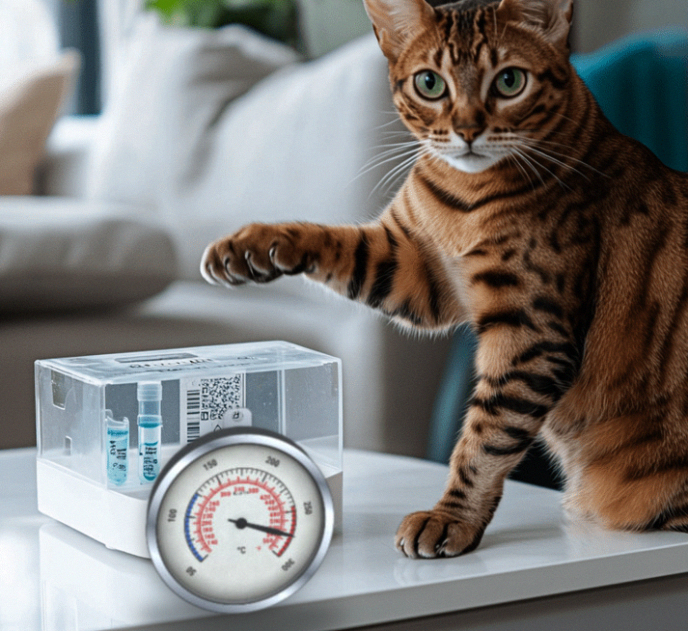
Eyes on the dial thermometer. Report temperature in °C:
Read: 275 °C
